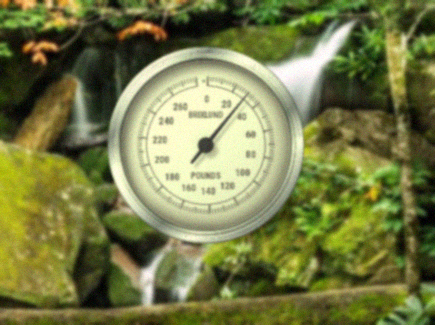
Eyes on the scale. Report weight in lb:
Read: 30 lb
